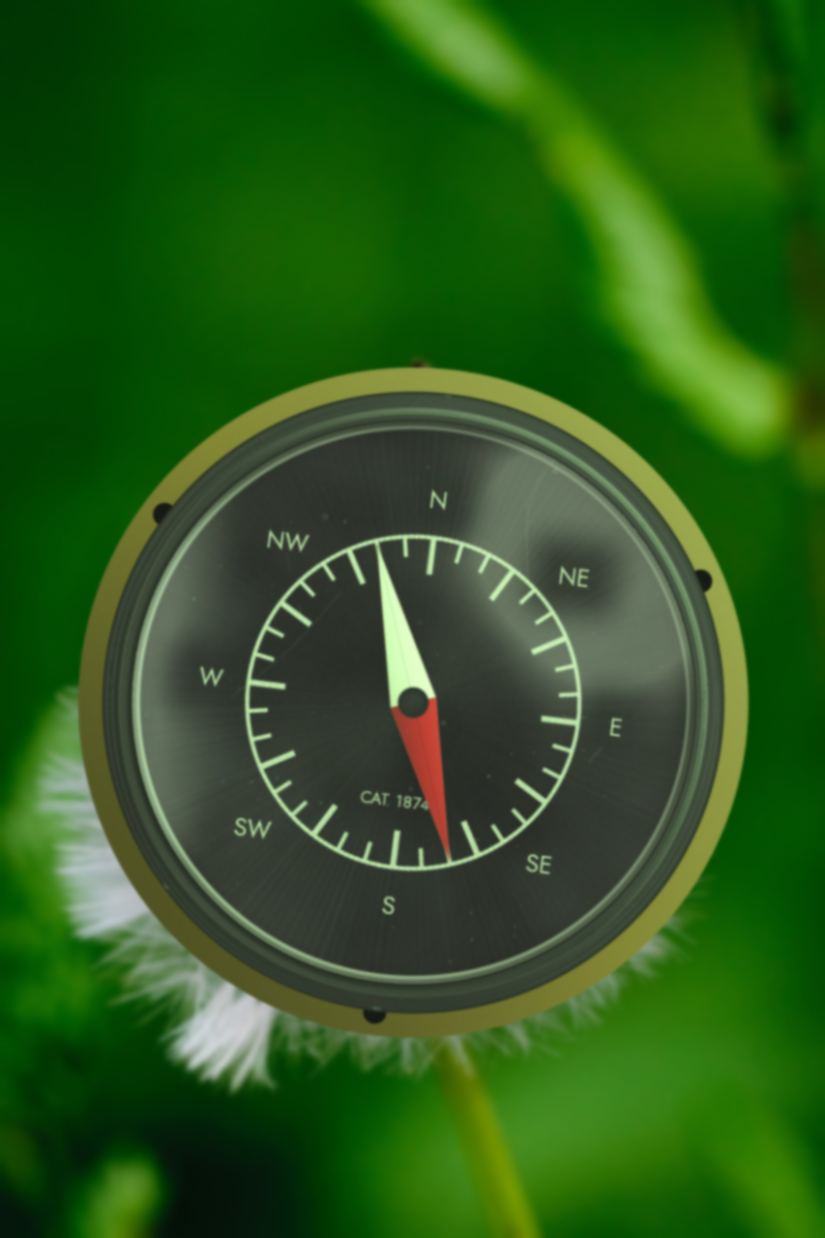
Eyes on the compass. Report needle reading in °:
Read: 160 °
